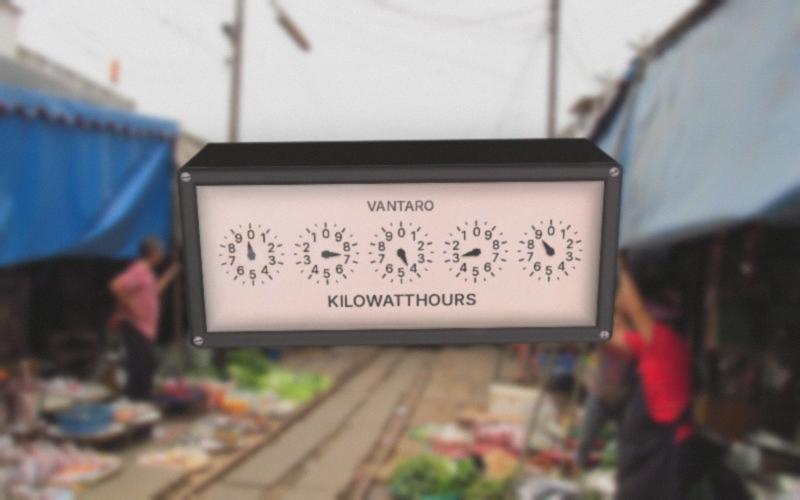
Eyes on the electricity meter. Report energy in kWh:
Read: 97429 kWh
